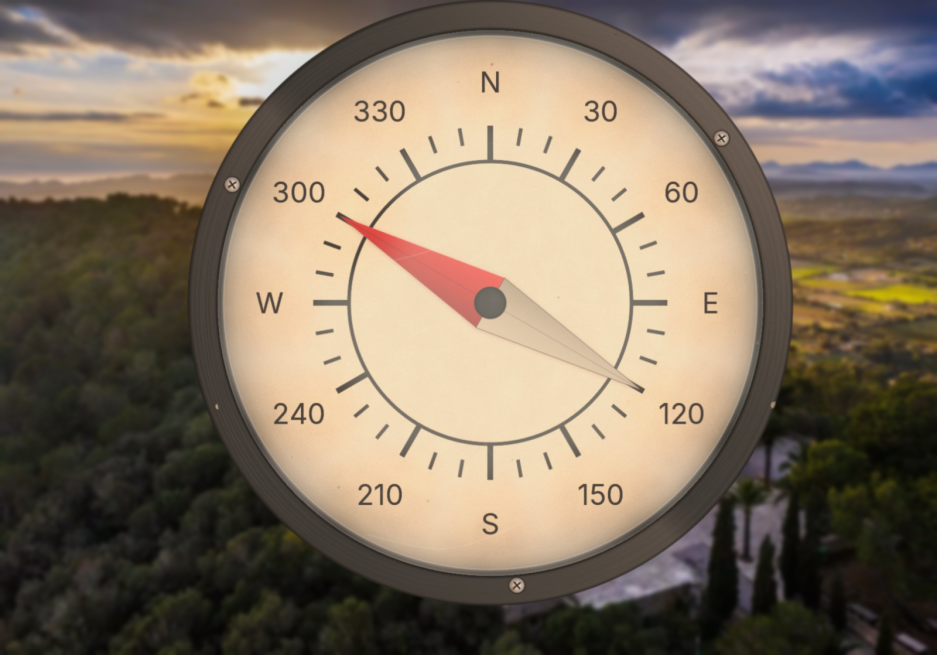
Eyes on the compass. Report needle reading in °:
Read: 300 °
